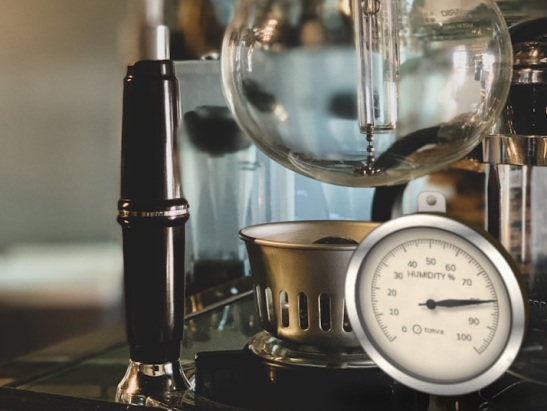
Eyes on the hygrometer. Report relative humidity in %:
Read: 80 %
